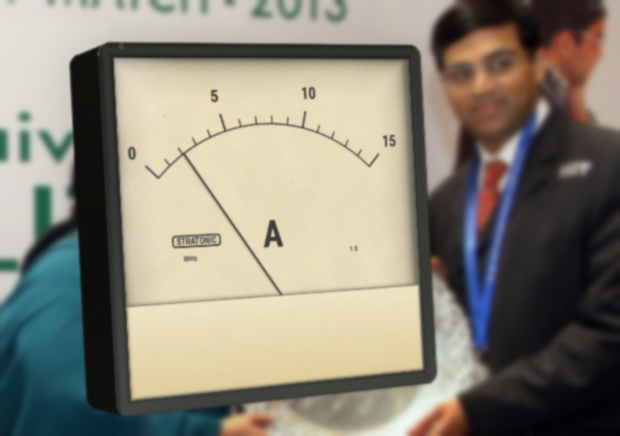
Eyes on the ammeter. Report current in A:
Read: 2 A
